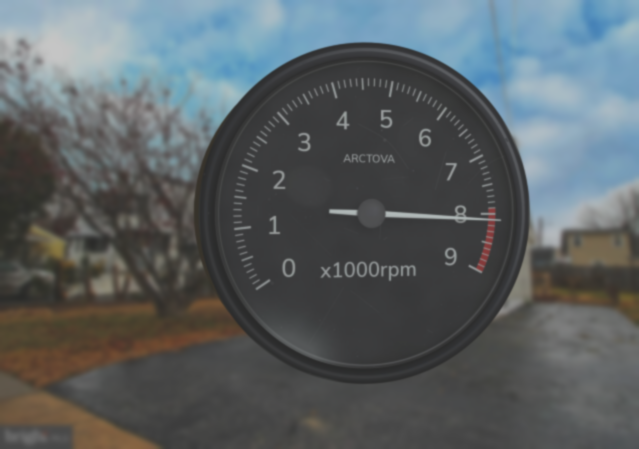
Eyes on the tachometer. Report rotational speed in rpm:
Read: 8100 rpm
